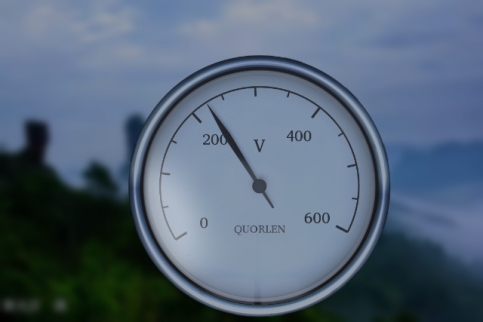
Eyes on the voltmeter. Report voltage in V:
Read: 225 V
